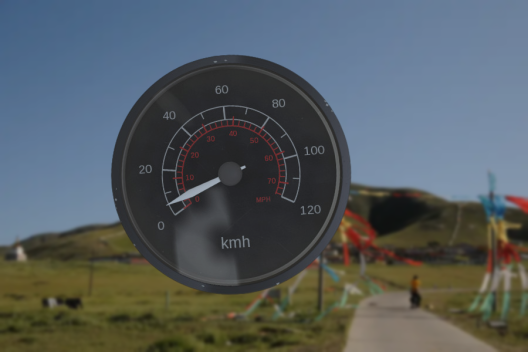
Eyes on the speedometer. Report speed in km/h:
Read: 5 km/h
